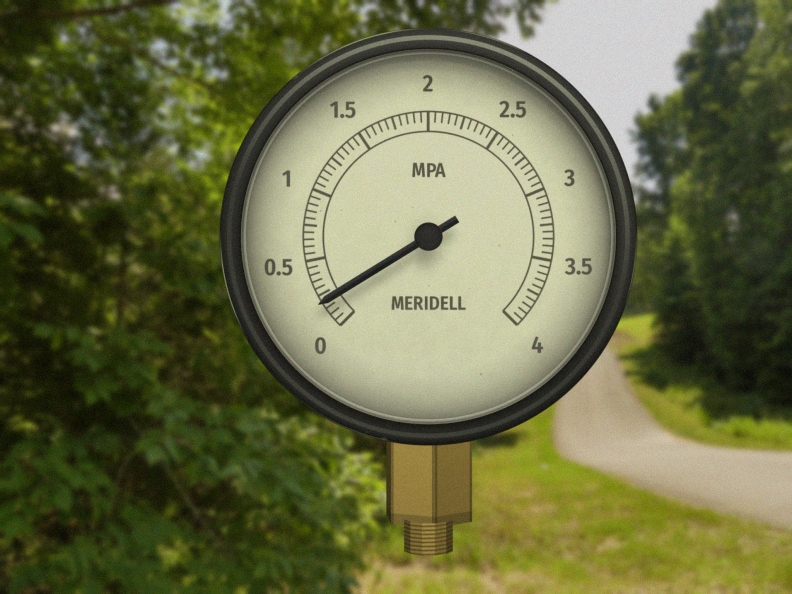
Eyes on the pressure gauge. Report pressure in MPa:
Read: 0.2 MPa
